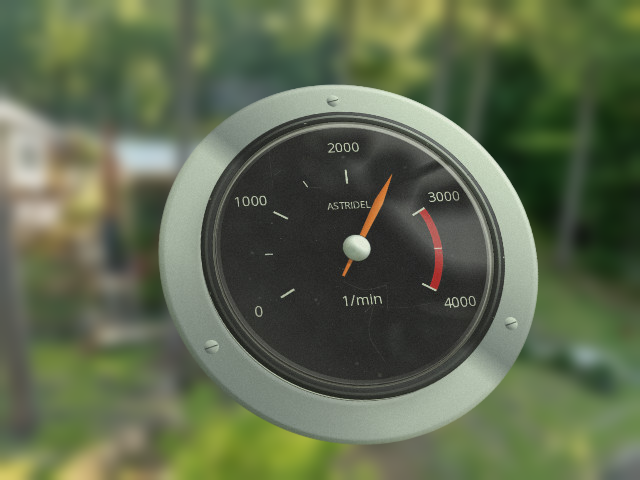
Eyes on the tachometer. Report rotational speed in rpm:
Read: 2500 rpm
